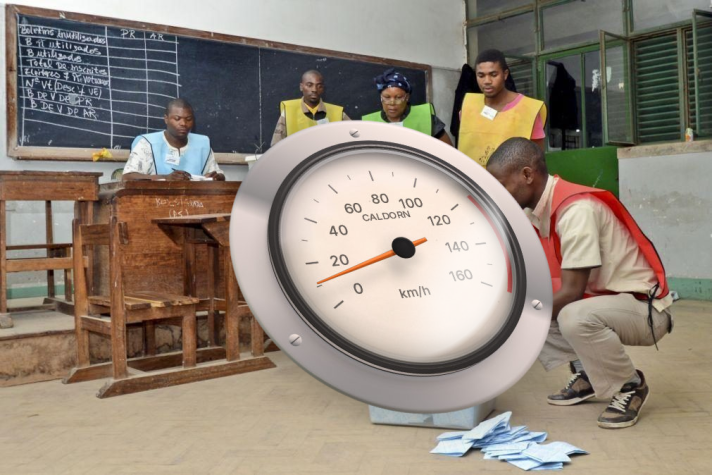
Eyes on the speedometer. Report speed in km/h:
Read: 10 km/h
